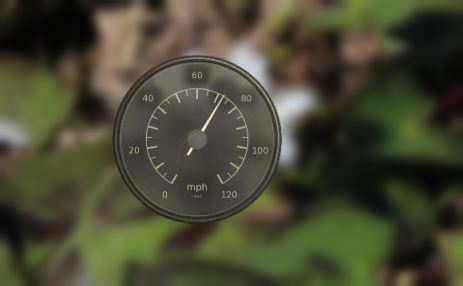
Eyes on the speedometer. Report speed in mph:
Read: 72.5 mph
